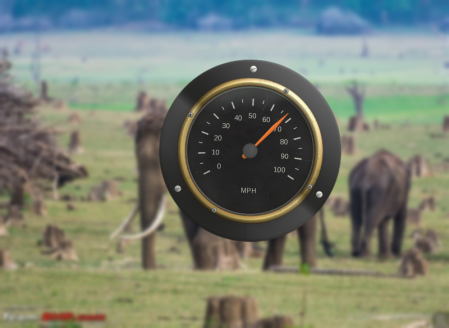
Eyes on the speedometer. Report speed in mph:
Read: 67.5 mph
